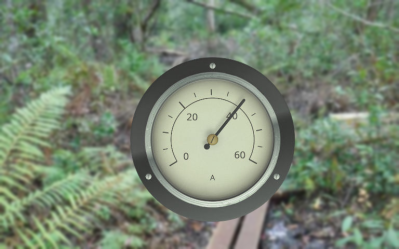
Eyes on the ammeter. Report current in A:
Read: 40 A
